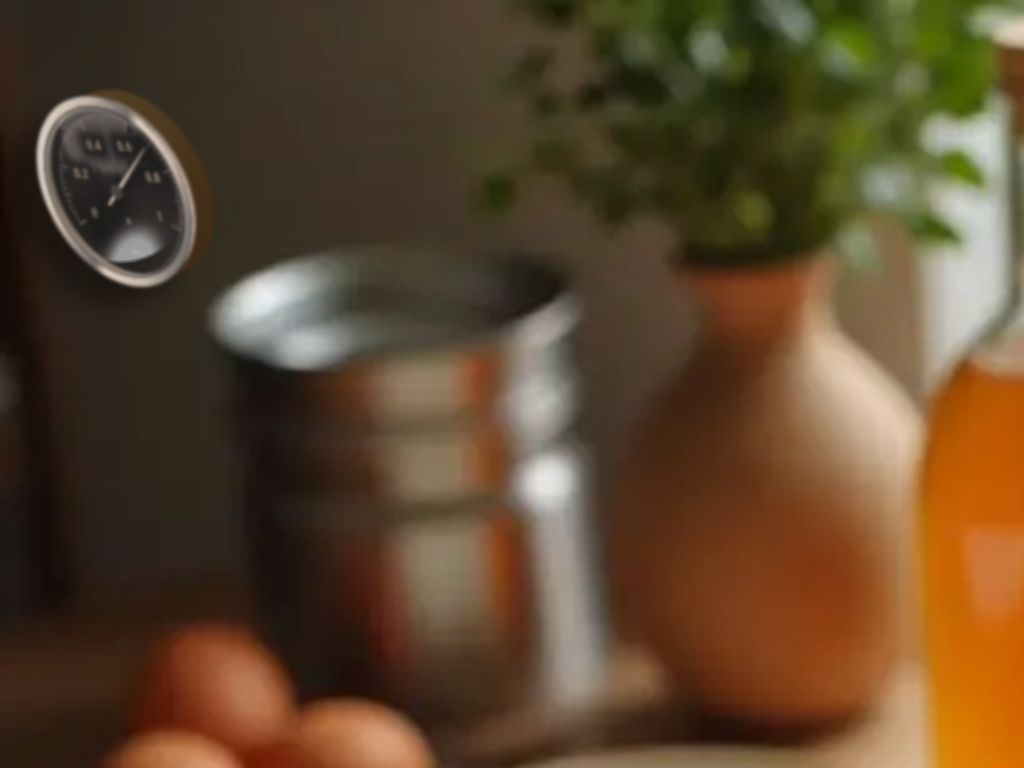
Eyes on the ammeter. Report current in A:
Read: 0.7 A
